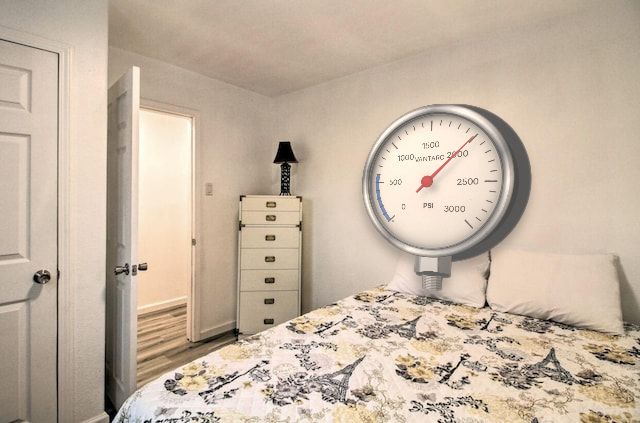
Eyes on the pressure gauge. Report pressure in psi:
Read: 2000 psi
